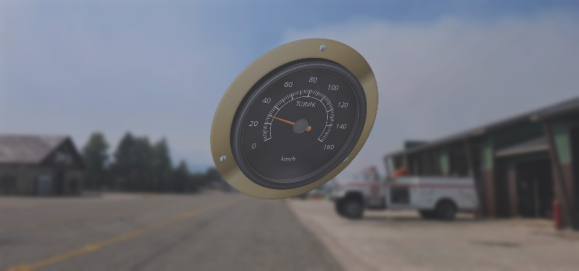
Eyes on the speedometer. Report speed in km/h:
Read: 30 km/h
